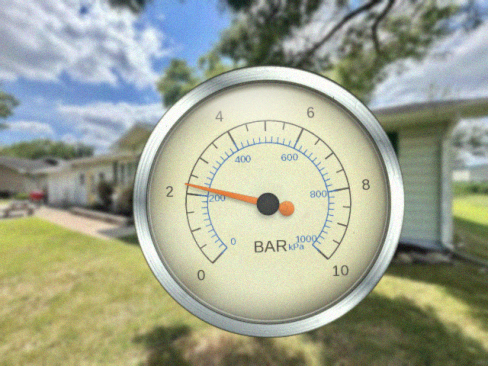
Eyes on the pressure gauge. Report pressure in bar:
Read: 2.25 bar
